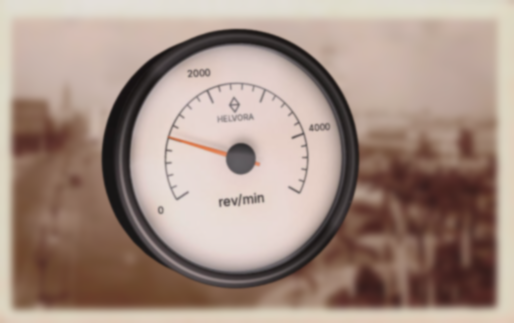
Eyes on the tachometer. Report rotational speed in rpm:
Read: 1000 rpm
